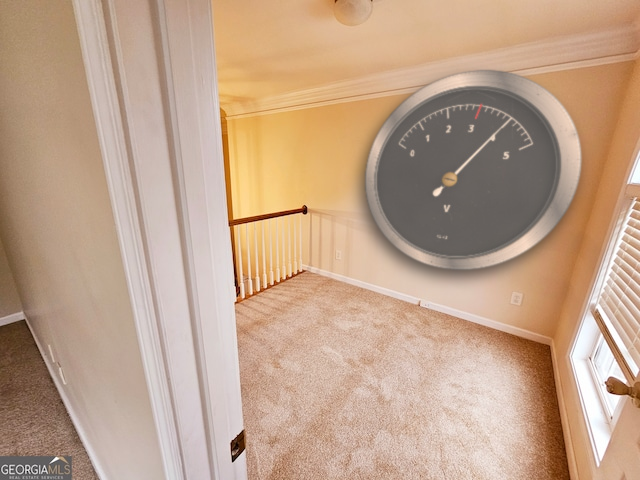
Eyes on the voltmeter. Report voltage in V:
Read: 4 V
